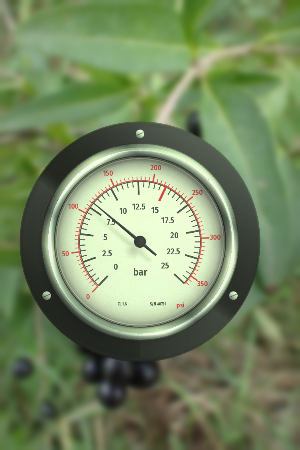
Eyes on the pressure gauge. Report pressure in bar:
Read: 8 bar
